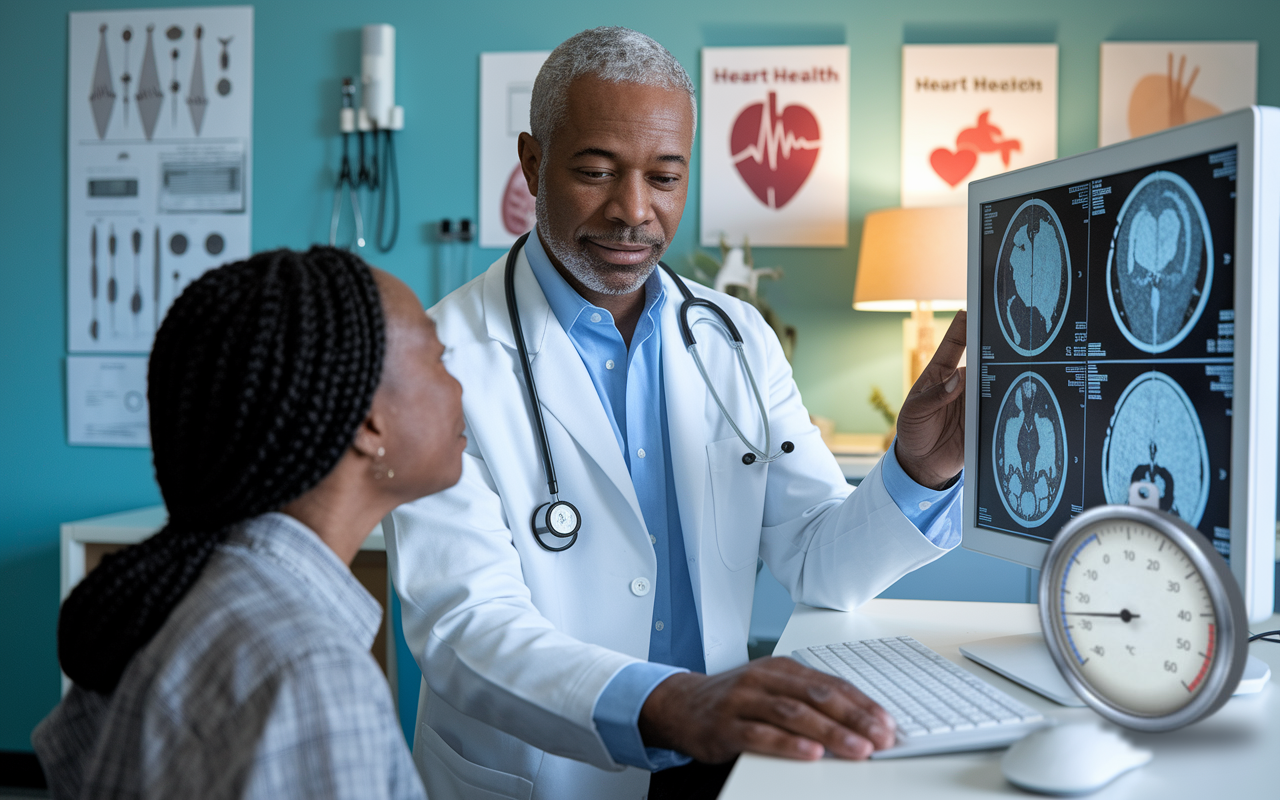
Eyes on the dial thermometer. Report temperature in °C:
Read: -26 °C
